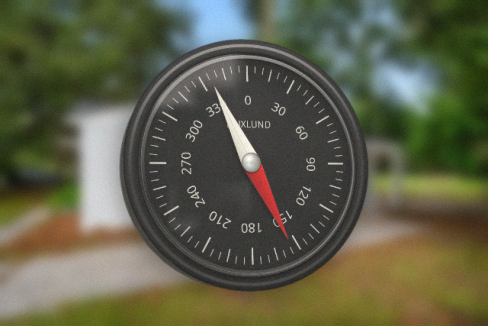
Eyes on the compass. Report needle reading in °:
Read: 155 °
